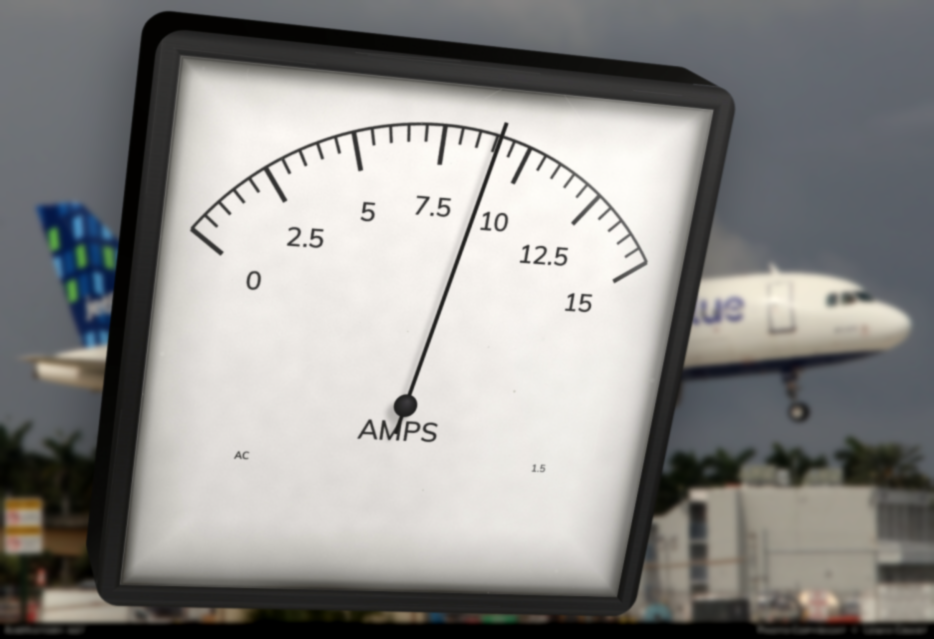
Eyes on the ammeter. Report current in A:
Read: 9 A
